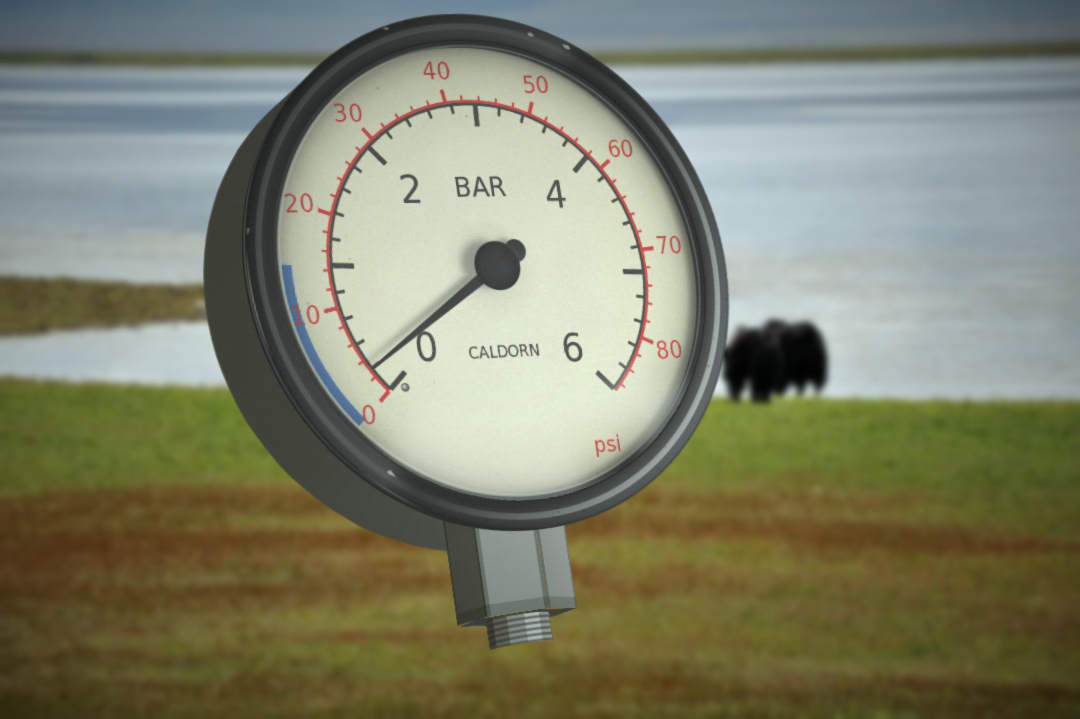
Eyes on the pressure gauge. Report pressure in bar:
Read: 0.2 bar
